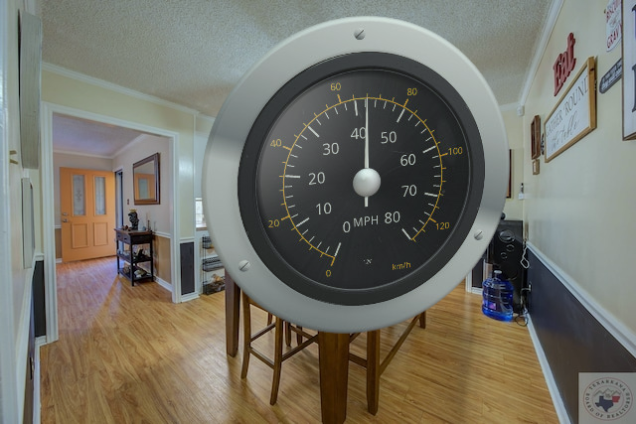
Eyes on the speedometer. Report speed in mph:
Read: 42 mph
